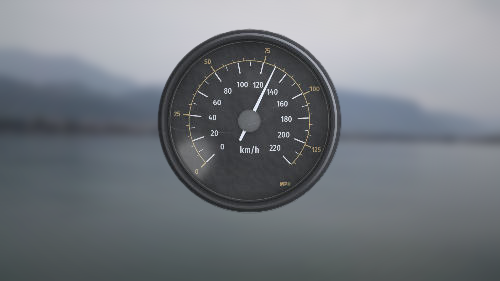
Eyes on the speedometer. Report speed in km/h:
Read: 130 km/h
